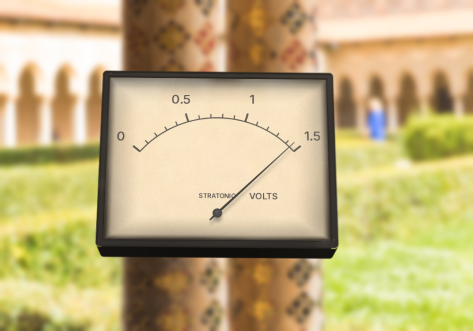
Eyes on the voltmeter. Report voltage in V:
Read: 1.45 V
